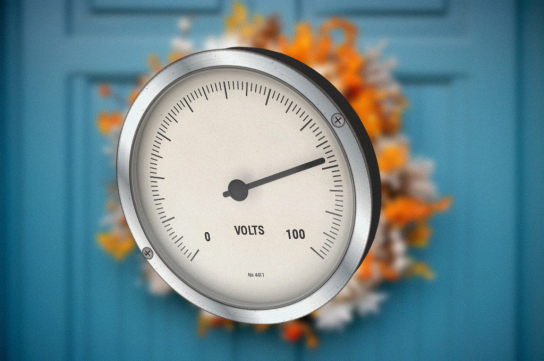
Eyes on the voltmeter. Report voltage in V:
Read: 78 V
